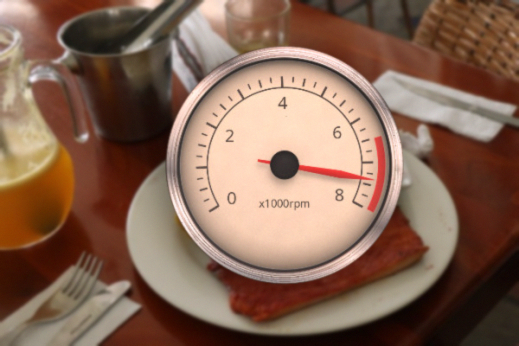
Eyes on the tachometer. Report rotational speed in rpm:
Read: 7375 rpm
